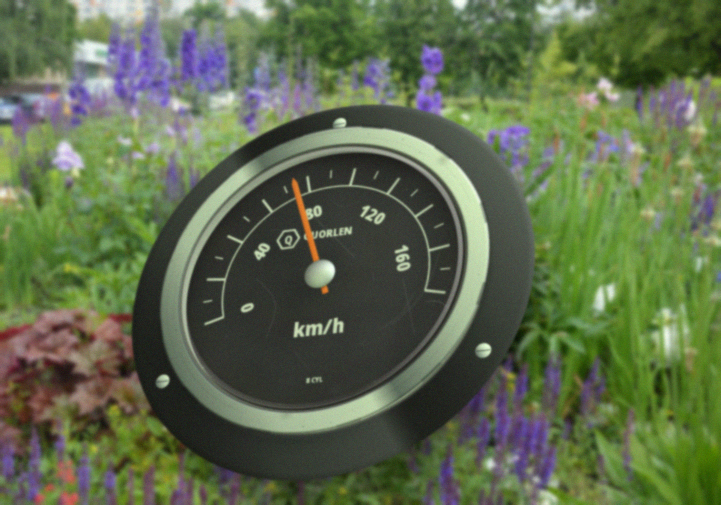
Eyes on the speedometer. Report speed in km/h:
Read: 75 km/h
